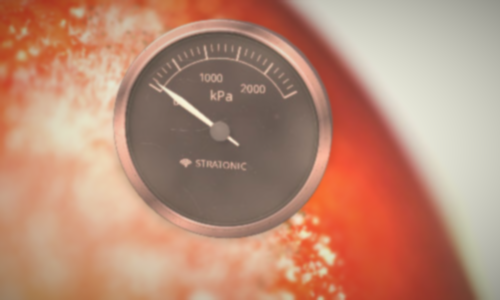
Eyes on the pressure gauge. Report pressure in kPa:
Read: 100 kPa
